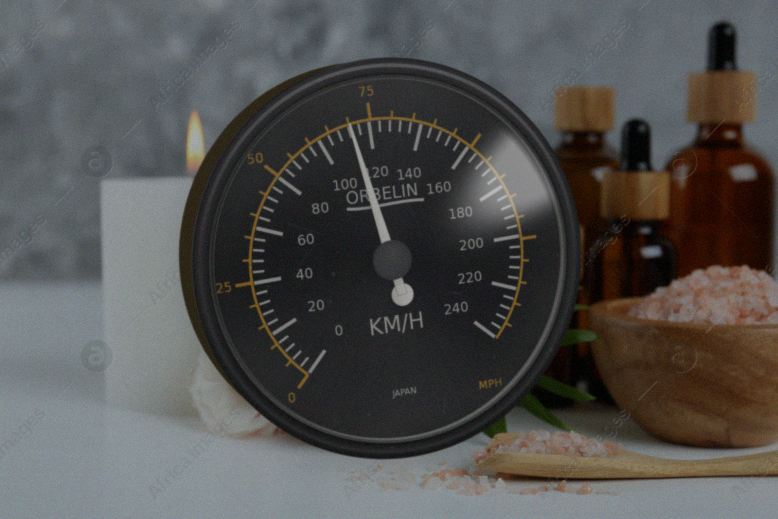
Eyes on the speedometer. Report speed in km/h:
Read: 112 km/h
